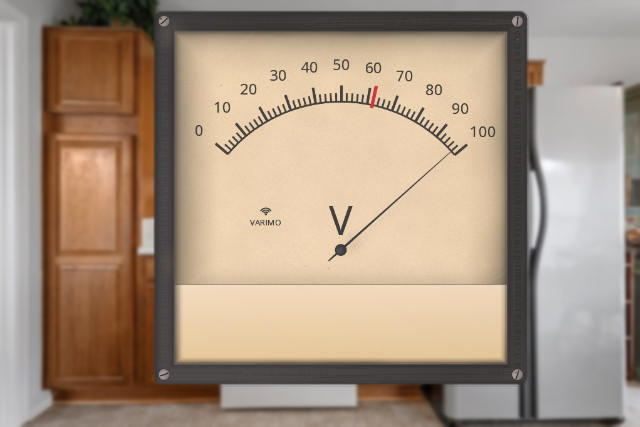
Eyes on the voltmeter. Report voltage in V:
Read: 98 V
